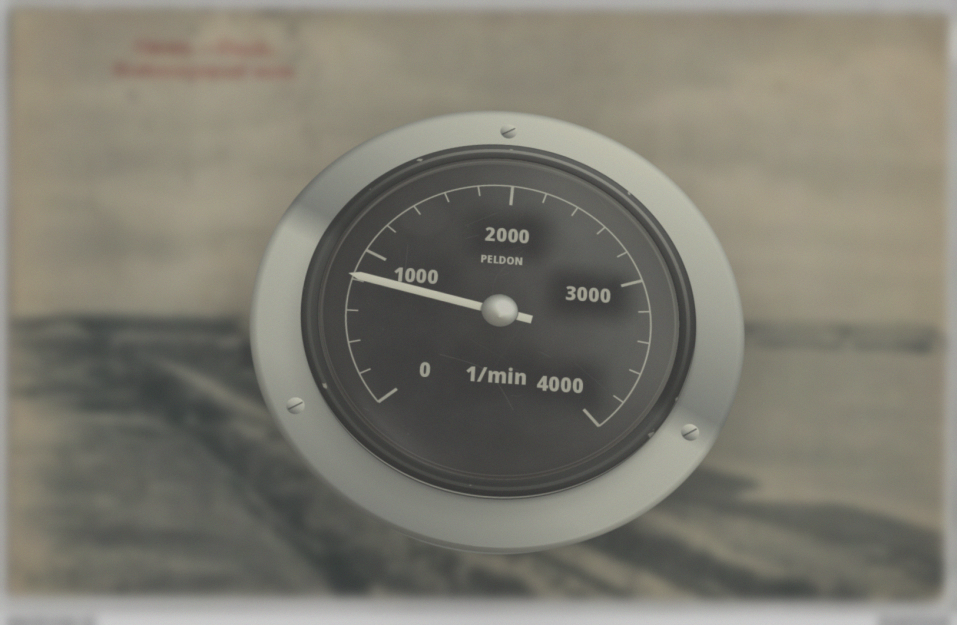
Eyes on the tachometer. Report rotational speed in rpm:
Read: 800 rpm
